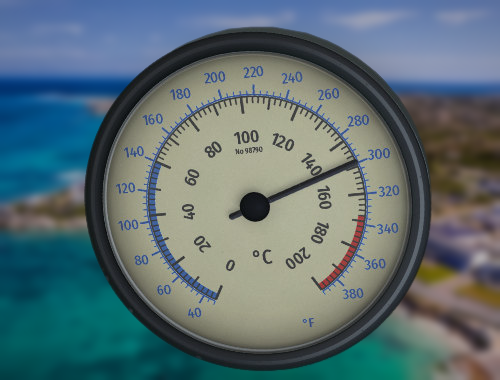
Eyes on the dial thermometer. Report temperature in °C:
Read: 148 °C
